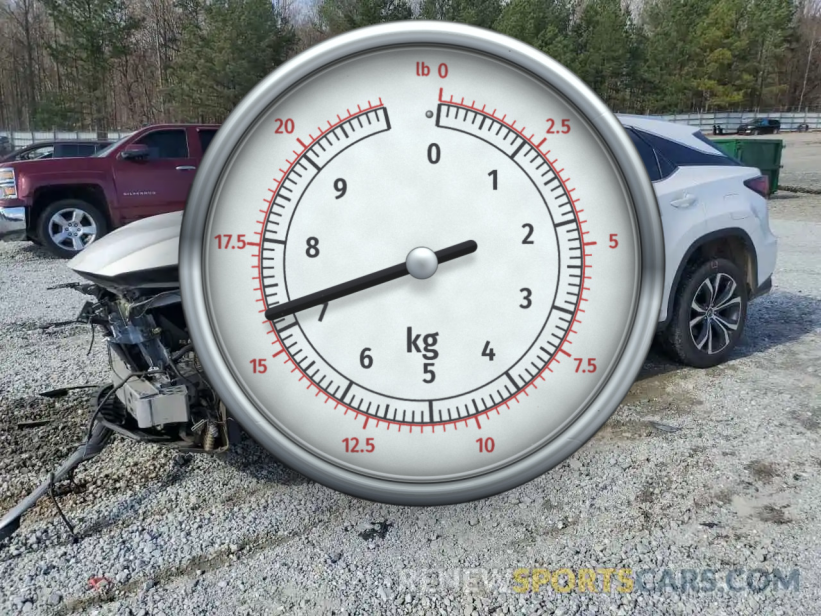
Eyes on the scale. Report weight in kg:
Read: 7.2 kg
